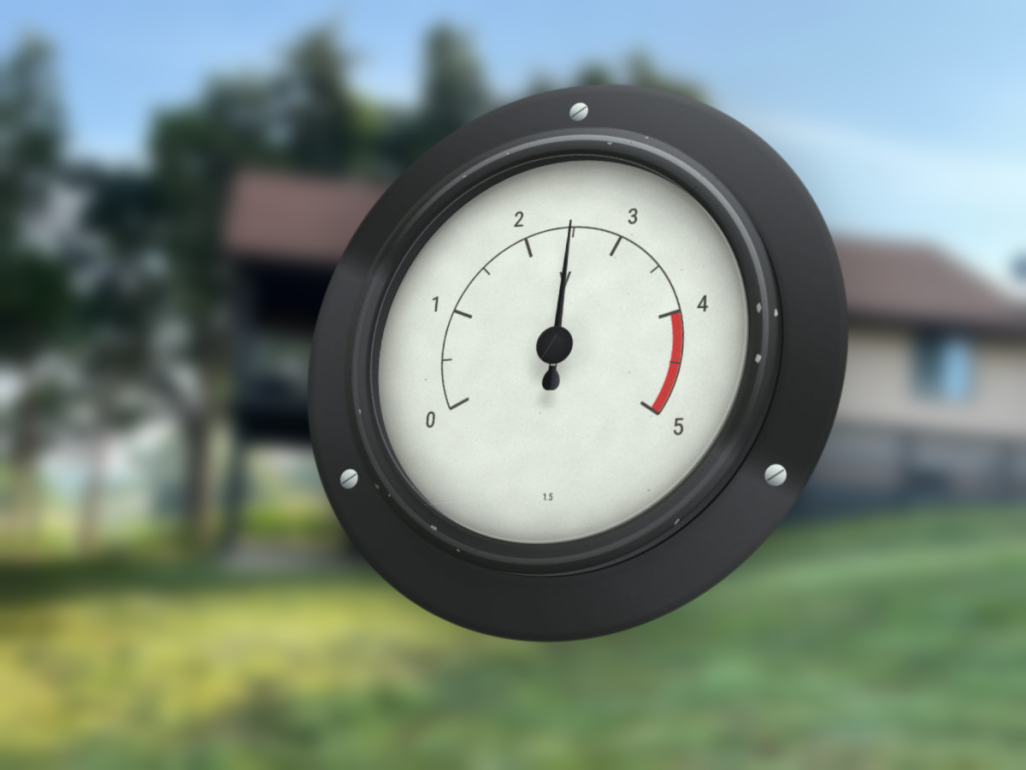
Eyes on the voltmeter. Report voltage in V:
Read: 2.5 V
